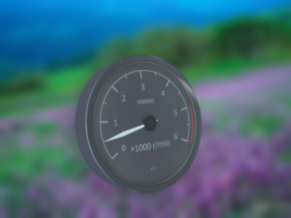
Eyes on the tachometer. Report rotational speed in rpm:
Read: 500 rpm
